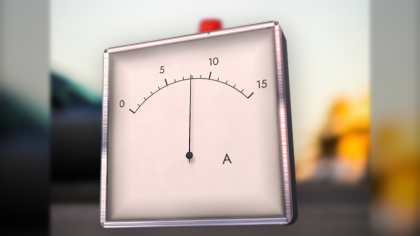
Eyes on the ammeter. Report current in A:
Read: 8 A
